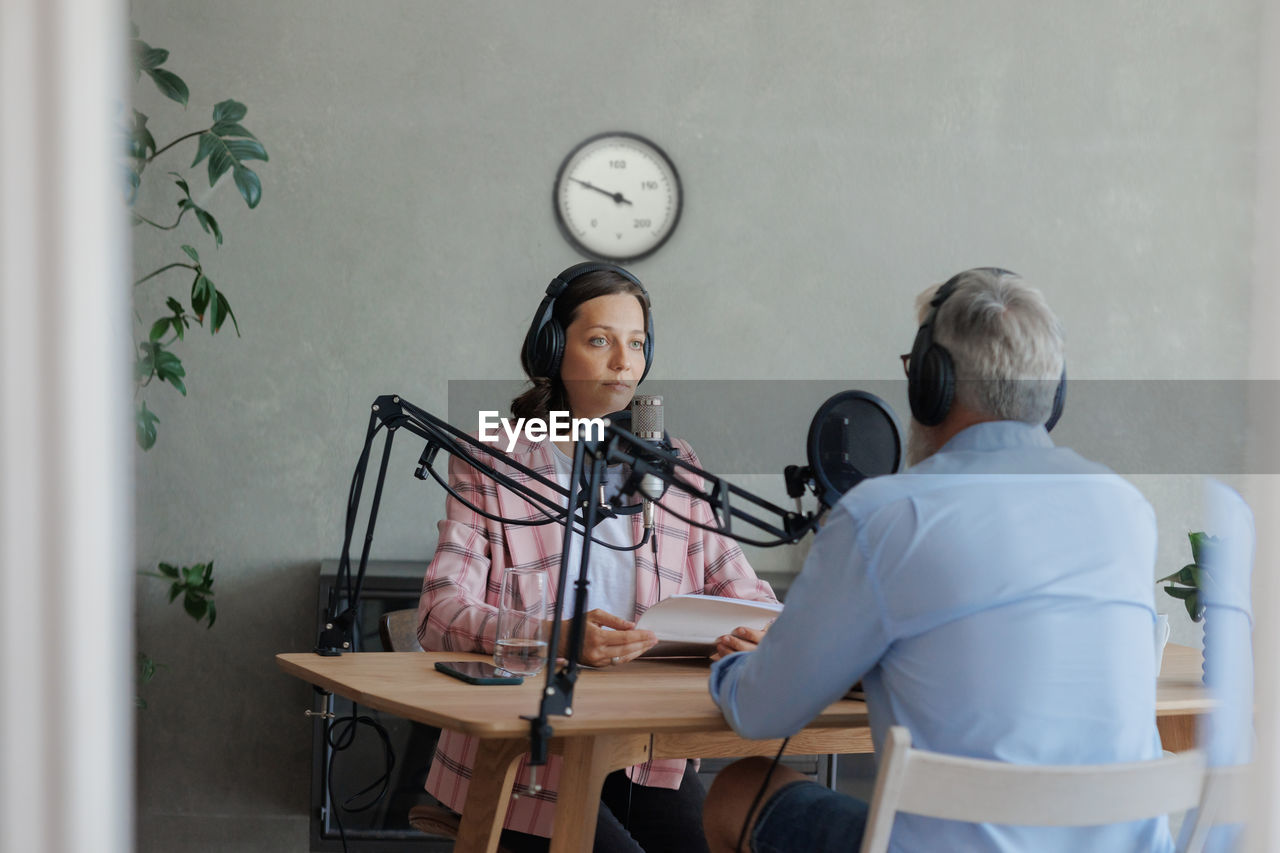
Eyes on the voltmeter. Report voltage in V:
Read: 50 V
